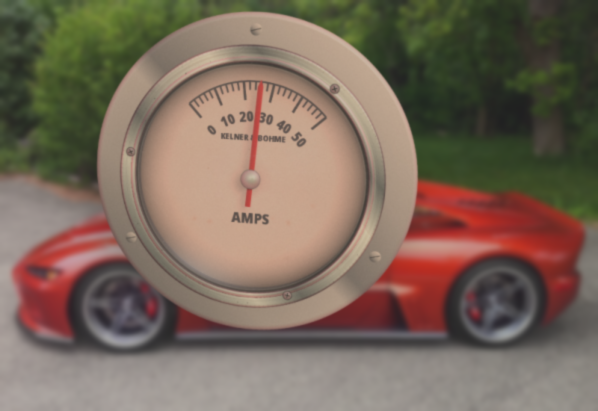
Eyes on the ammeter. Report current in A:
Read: 26 A
